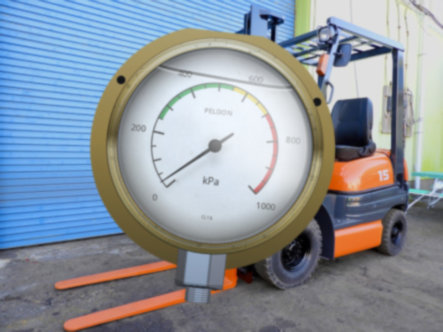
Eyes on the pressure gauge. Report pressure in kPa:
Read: 25 kPa
